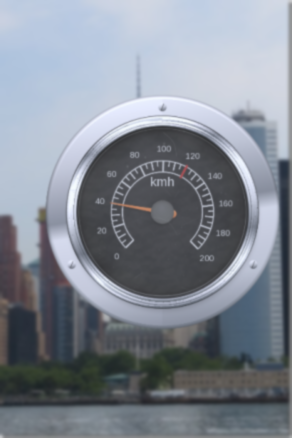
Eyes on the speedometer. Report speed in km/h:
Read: 40 km/h
